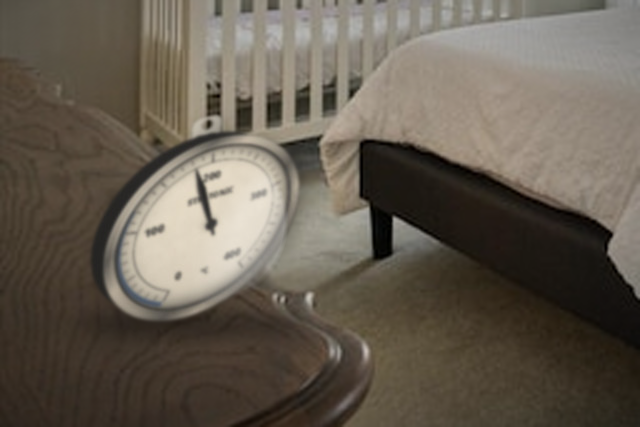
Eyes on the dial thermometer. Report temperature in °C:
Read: 180 °C
